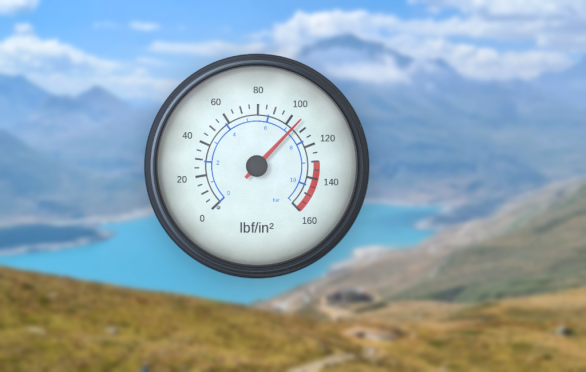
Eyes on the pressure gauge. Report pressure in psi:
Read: 105 psi
